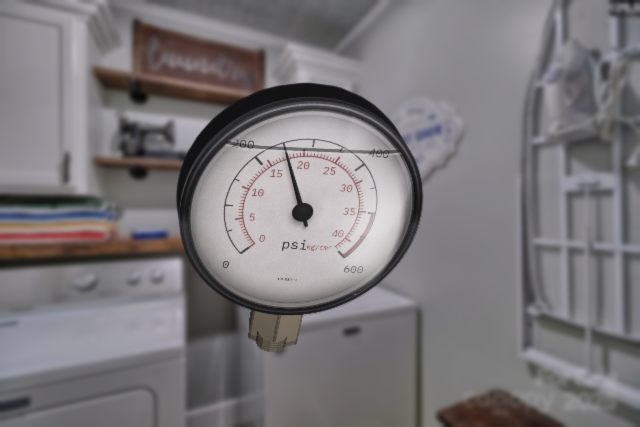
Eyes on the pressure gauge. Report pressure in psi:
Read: 250 psi
